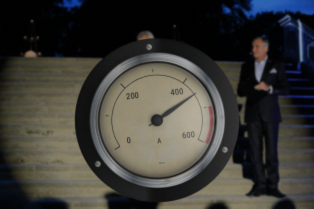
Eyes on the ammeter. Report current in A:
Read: 450 A
